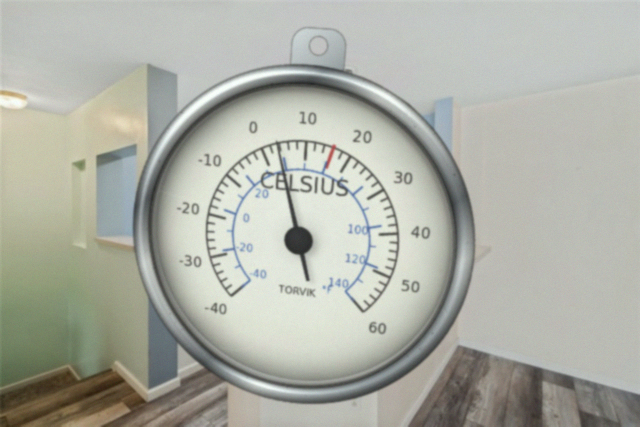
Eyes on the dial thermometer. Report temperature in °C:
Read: 4 °C
